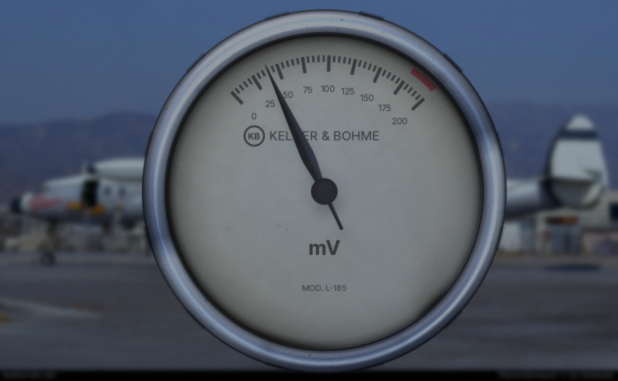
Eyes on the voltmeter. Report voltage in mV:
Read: 40 mV
